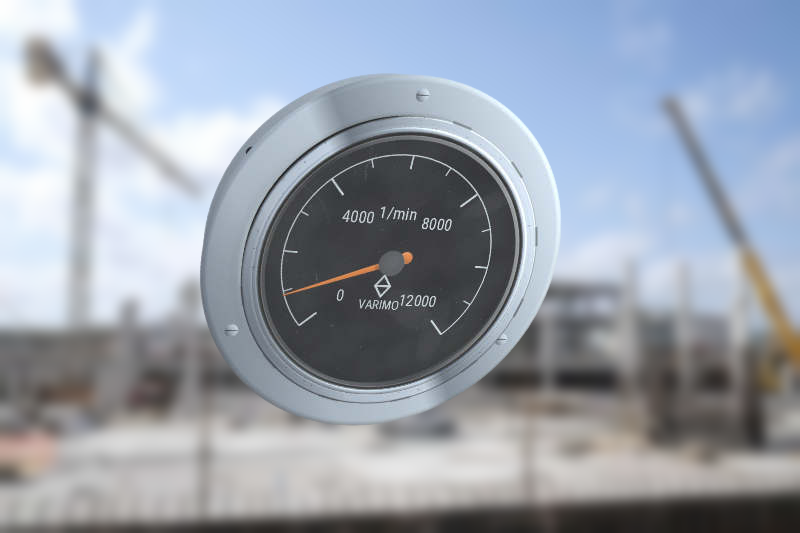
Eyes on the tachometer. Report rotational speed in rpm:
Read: 1000 rpm
